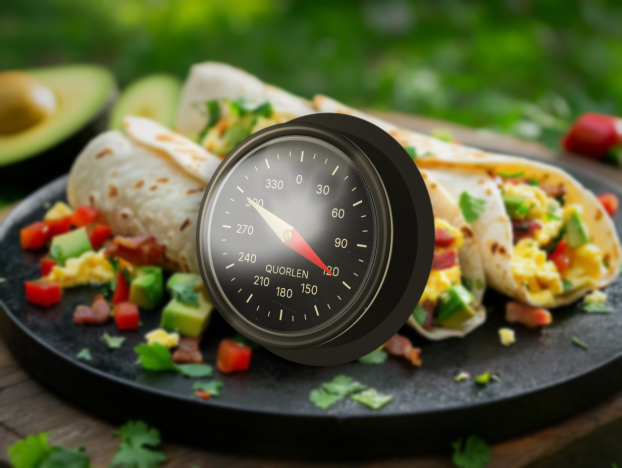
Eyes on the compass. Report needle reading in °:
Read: 120 °
